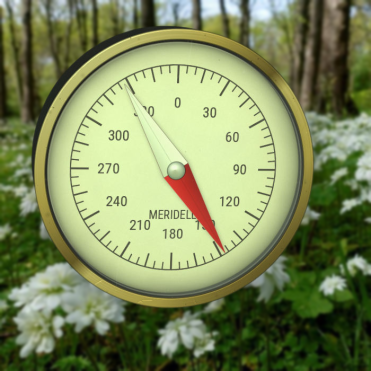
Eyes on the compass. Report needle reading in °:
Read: 147.5 °
